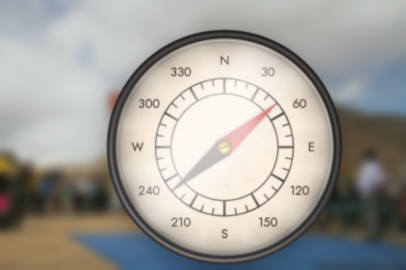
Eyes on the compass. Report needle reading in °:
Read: 50 °
